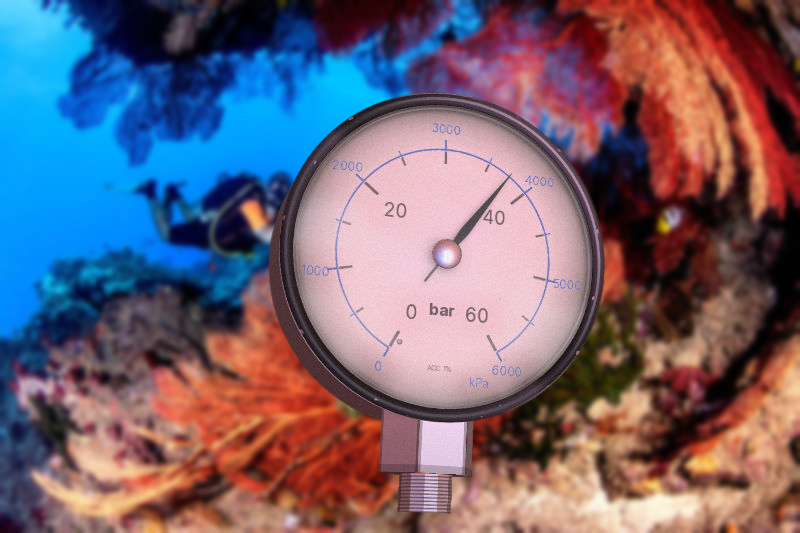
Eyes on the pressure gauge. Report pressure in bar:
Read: 37.5 bar
